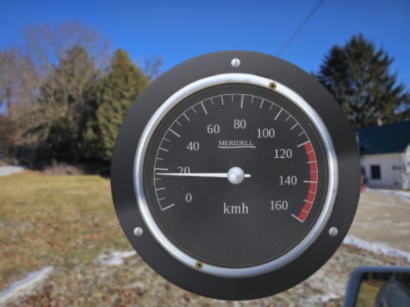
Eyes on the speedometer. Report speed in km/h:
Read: 17.5 km/h
